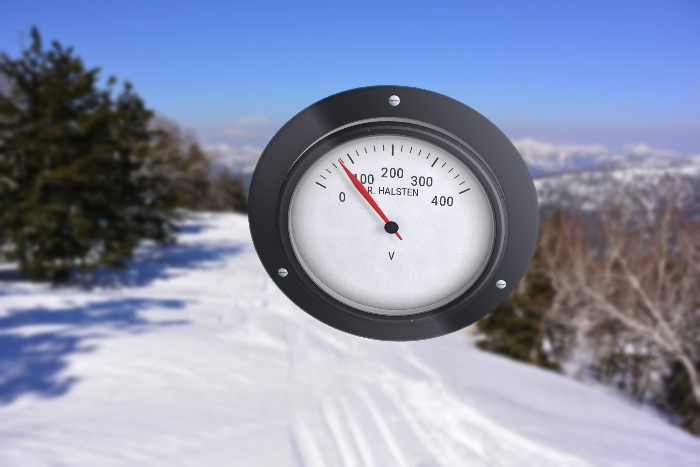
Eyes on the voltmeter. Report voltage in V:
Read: 80 V
